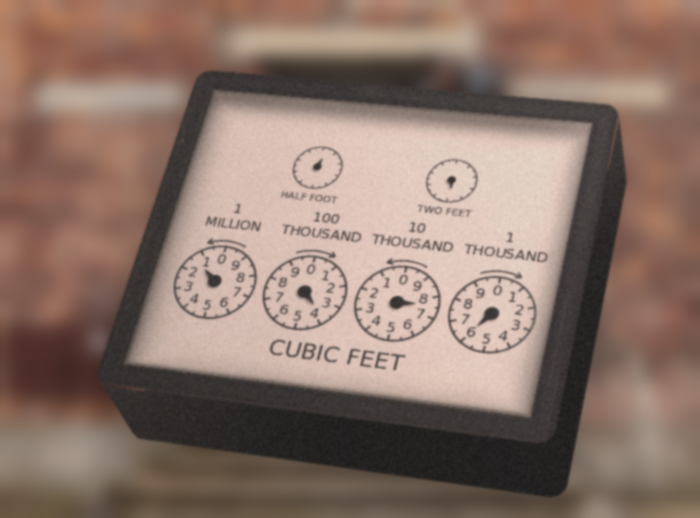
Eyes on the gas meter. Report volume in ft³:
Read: 137600 ft³
